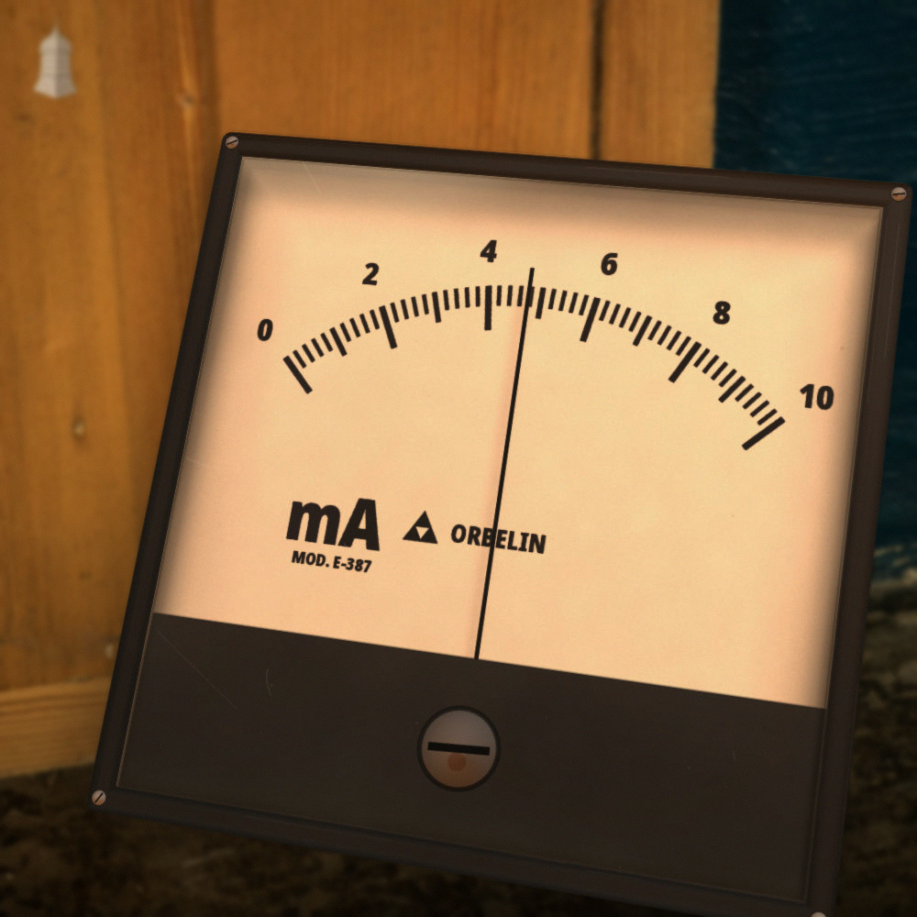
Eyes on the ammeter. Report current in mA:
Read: 4.8 mA
